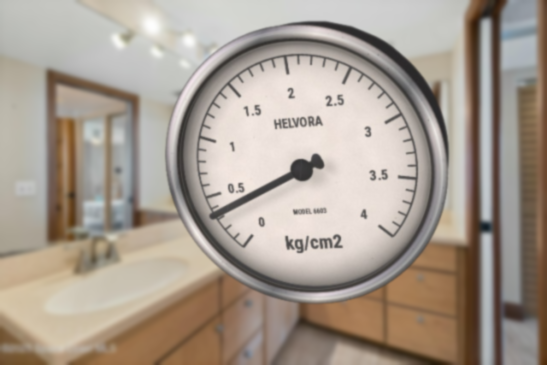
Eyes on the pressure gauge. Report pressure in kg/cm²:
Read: 0.35 kg/cm²
